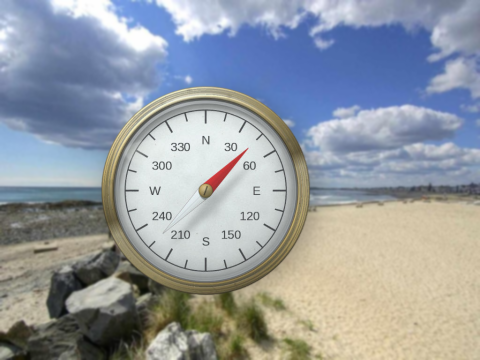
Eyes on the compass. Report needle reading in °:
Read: 45 °
